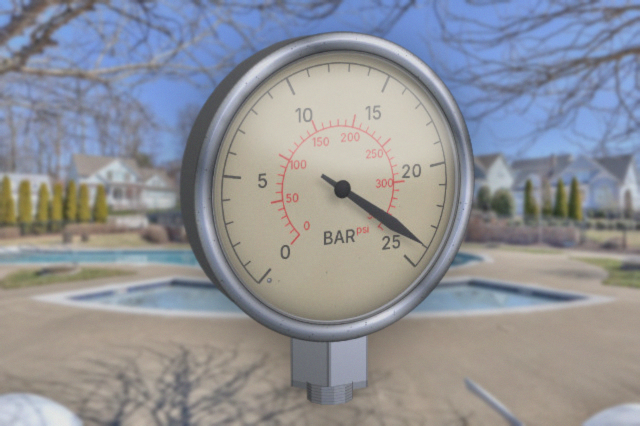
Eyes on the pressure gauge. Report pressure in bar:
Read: 24 bar
